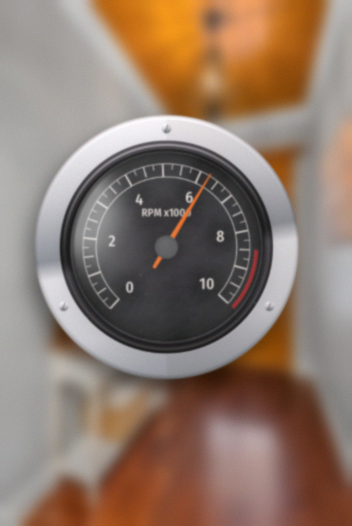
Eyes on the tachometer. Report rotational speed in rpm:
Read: 6250 rpm
